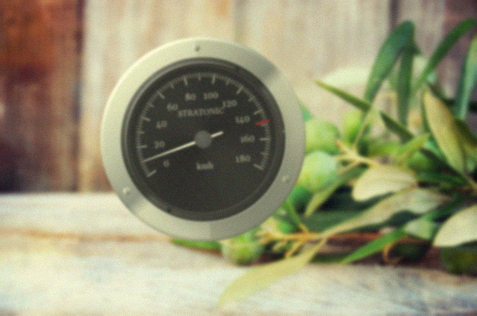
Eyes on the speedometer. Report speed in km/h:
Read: 10 km/h
